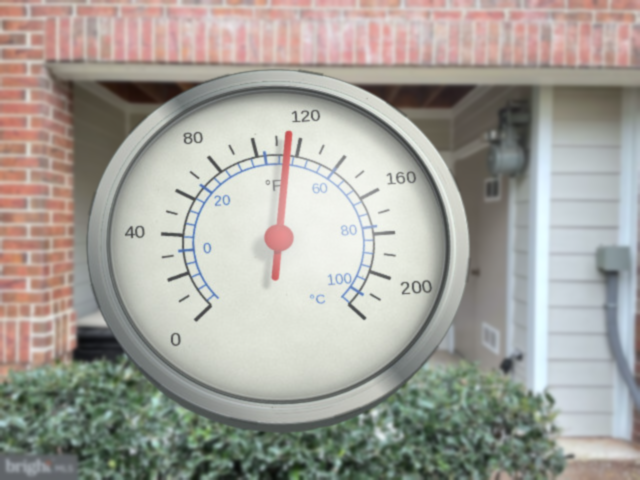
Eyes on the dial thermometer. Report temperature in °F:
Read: 115 °F
